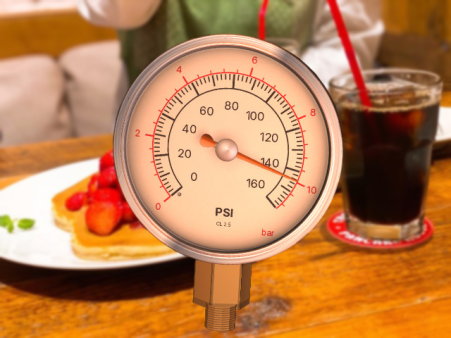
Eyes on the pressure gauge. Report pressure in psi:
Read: 144 psi
